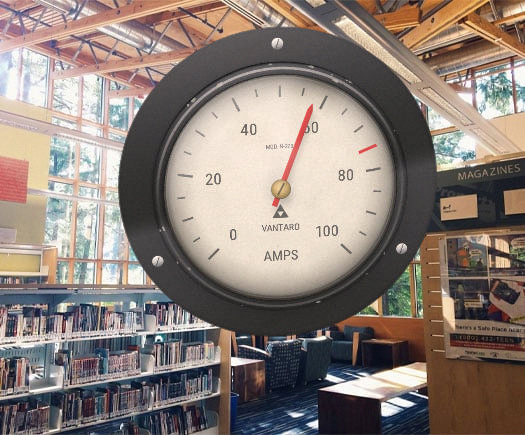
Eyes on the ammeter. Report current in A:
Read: 57.5 A
